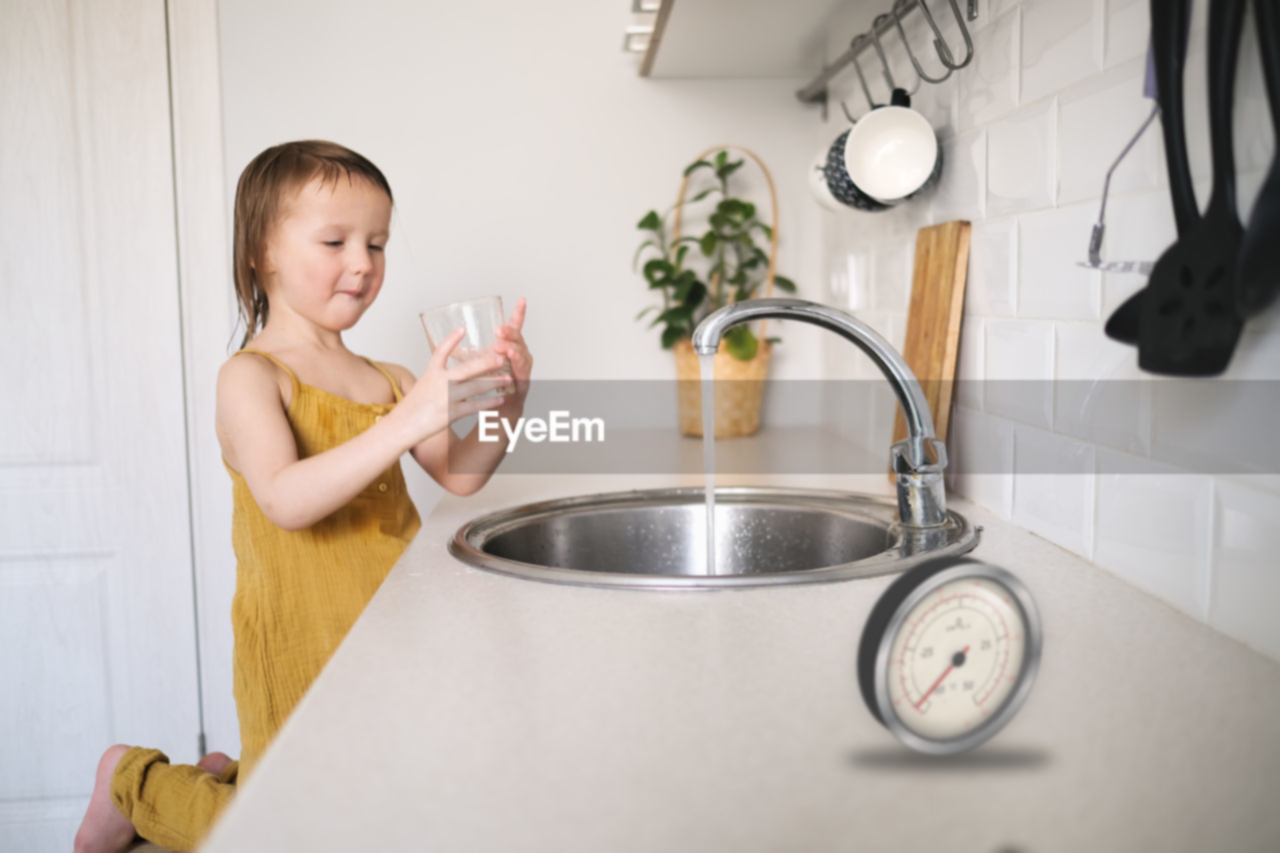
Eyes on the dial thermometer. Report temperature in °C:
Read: -45 °C
